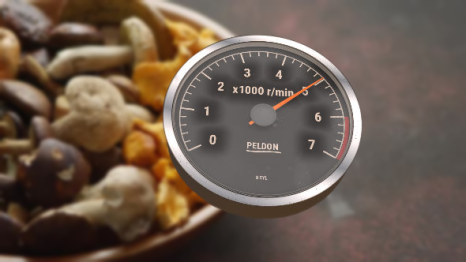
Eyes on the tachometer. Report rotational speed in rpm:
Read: 5000 rpm
